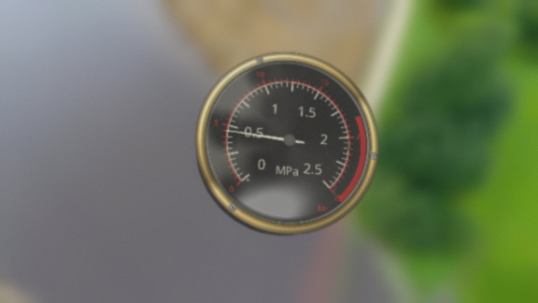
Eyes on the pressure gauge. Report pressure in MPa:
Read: 0.45 MPa
